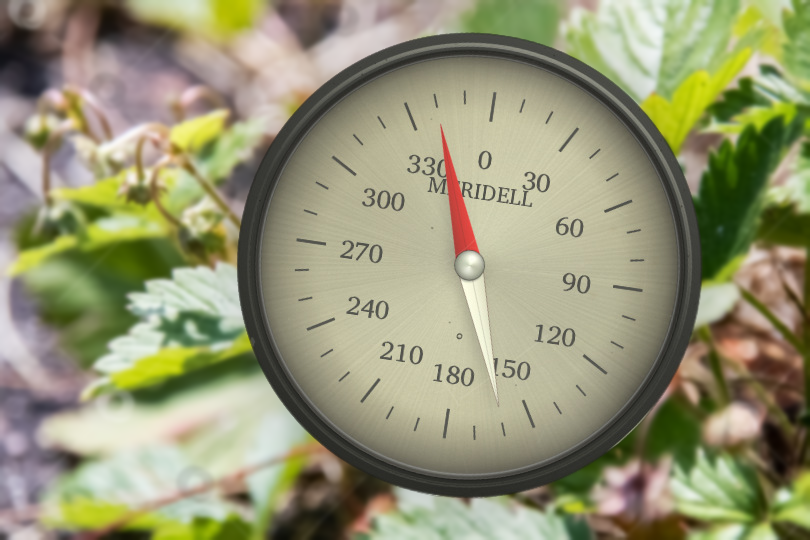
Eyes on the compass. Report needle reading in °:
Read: 340 °
